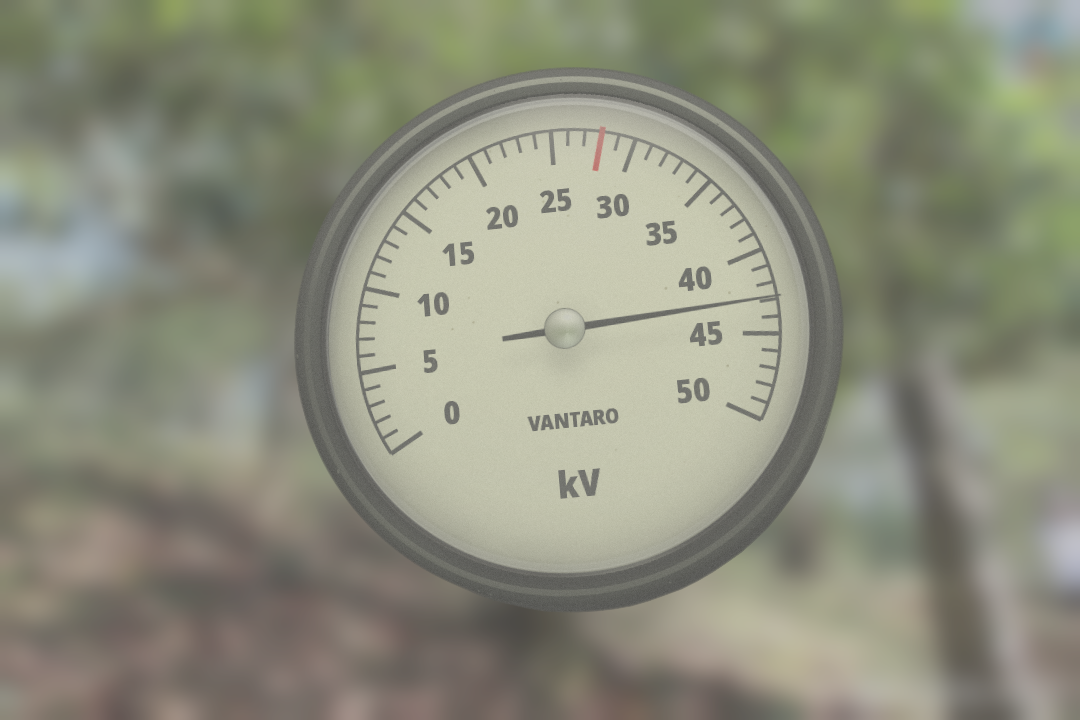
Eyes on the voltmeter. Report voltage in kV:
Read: 43 kV
